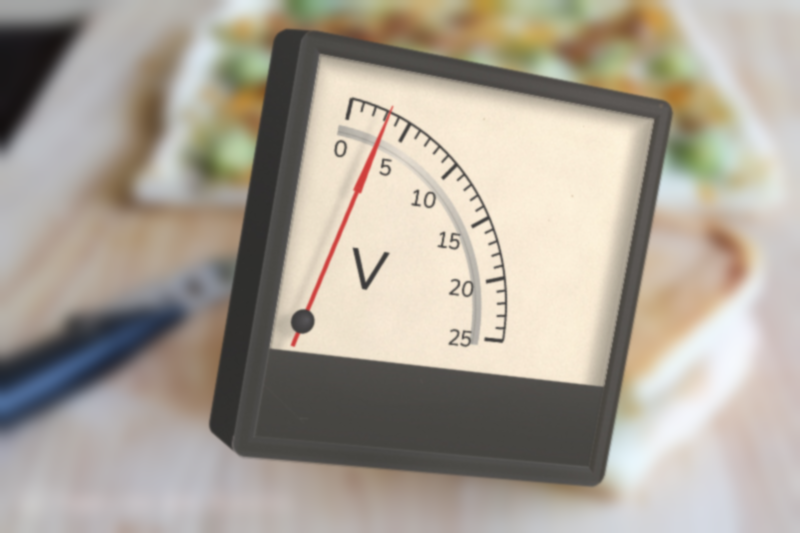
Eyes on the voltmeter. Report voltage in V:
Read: 3 V
